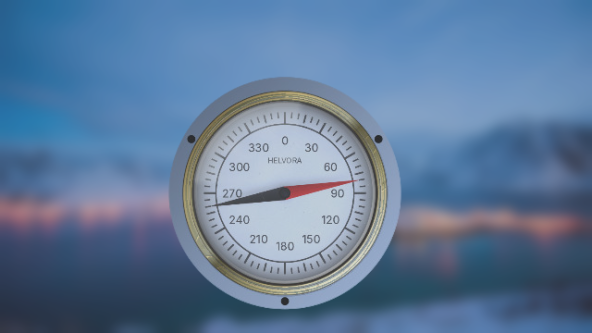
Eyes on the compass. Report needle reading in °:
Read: 80 °
